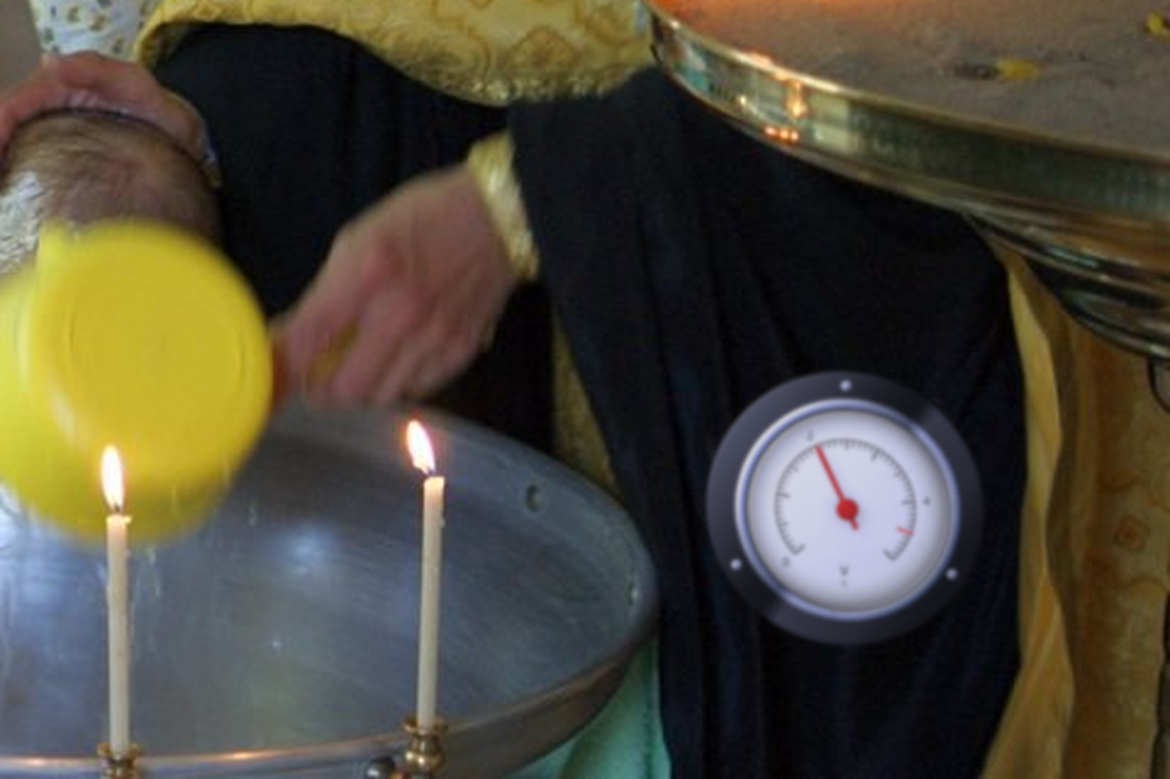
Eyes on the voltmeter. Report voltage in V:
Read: 2 V
